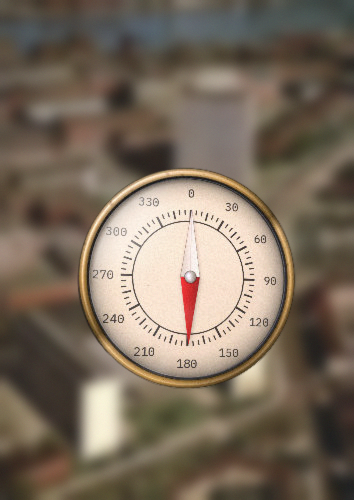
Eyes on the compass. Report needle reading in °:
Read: 180 °
